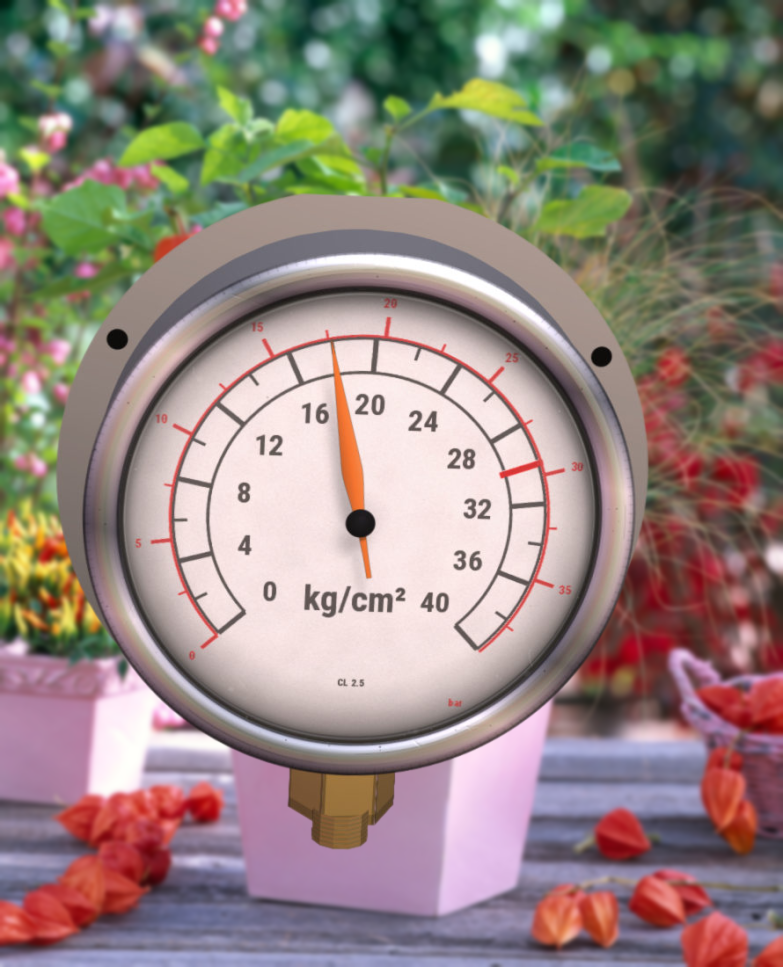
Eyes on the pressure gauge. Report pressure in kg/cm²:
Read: 18 kg/cm²
